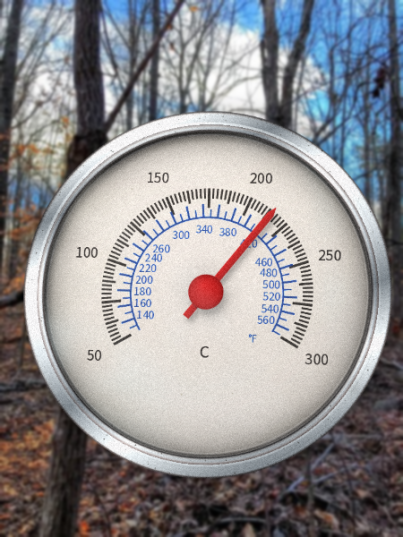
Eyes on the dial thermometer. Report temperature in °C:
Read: 215 °C
